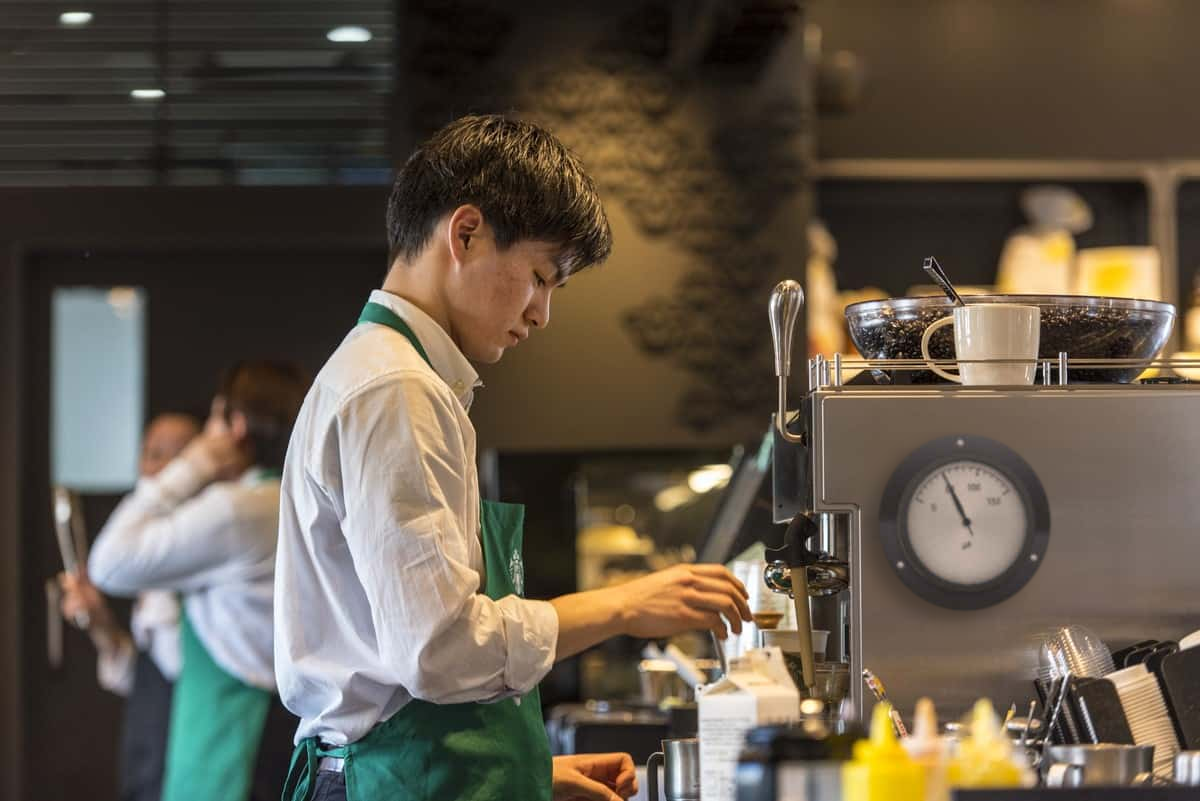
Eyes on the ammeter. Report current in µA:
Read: 50 µA
